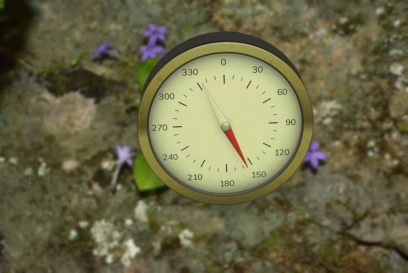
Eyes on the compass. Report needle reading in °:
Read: 155 °
